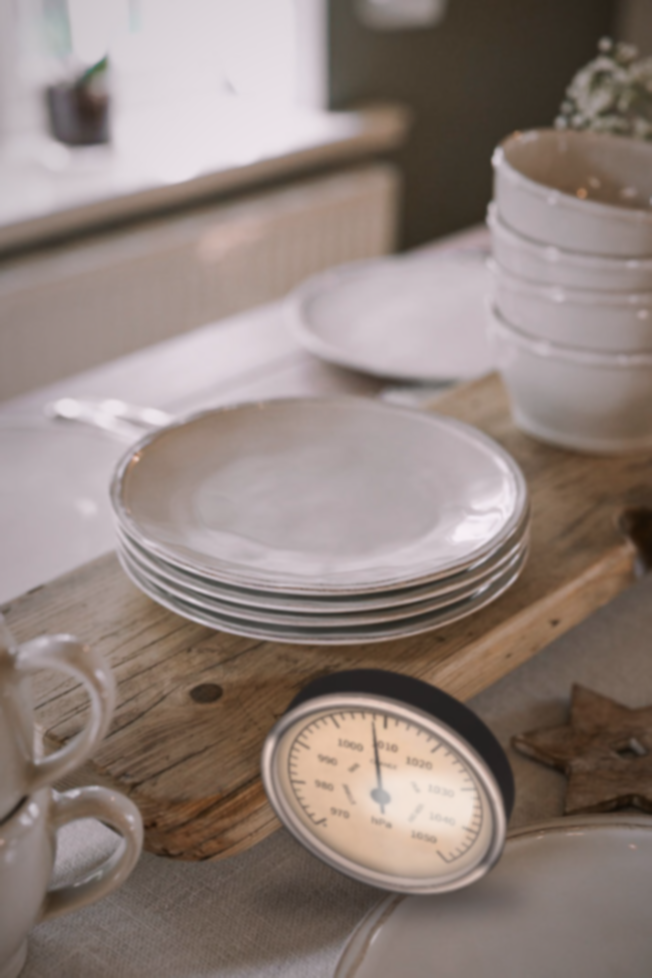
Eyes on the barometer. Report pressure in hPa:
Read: 1008 hPa
